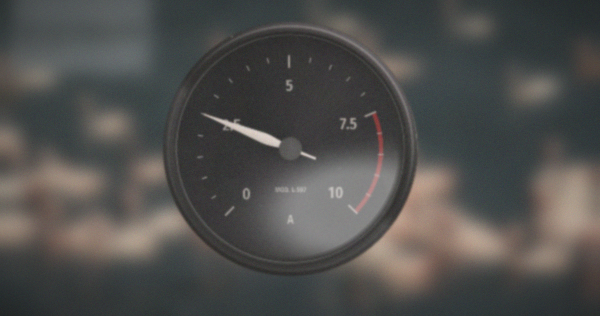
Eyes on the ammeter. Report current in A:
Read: 2.5 A
